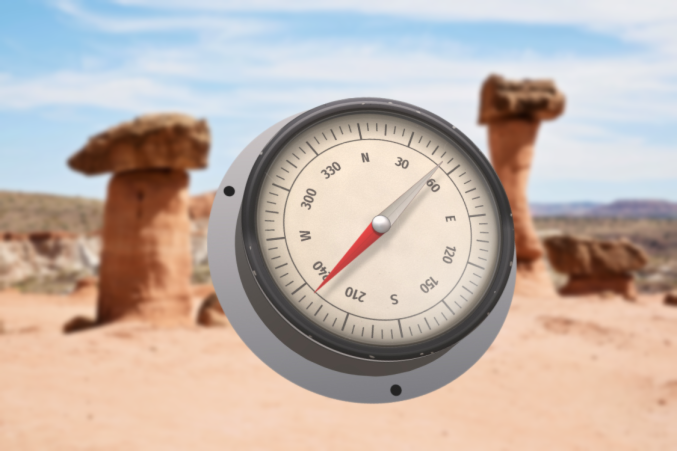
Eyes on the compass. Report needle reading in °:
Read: 232.5 °
